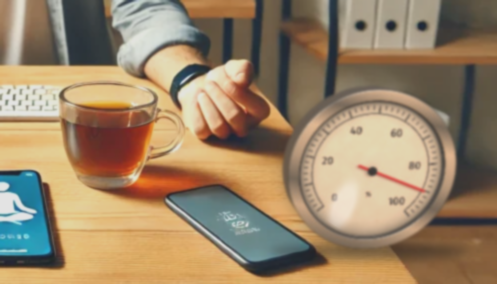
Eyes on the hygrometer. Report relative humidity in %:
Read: 90 %
